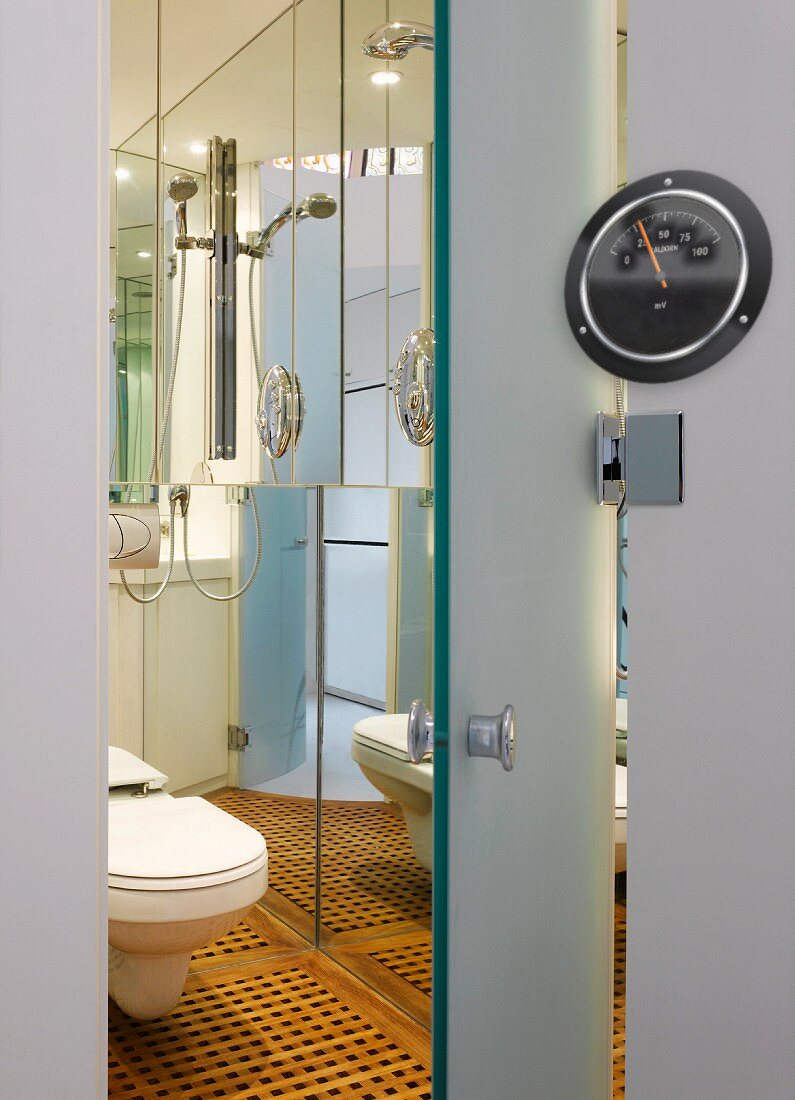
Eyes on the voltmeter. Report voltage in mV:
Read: 30 mV
